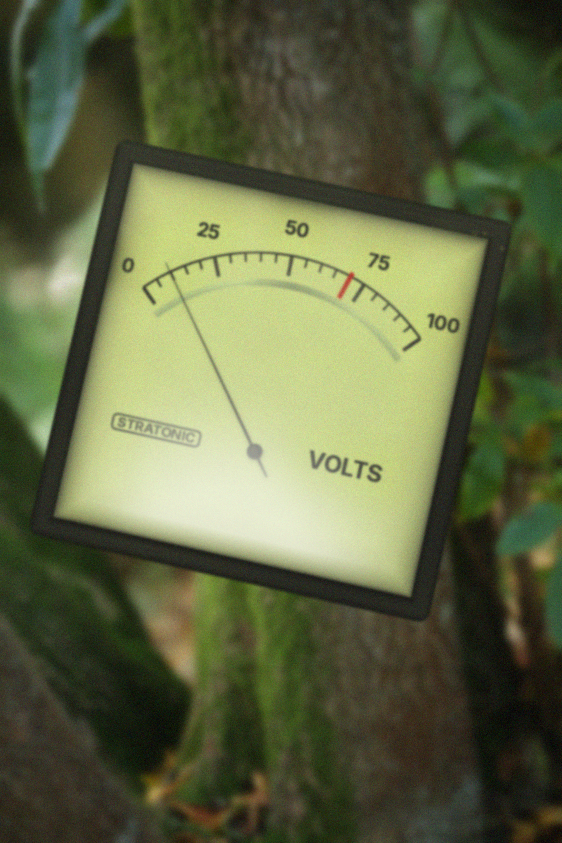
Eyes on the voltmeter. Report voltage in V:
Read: 10 V
